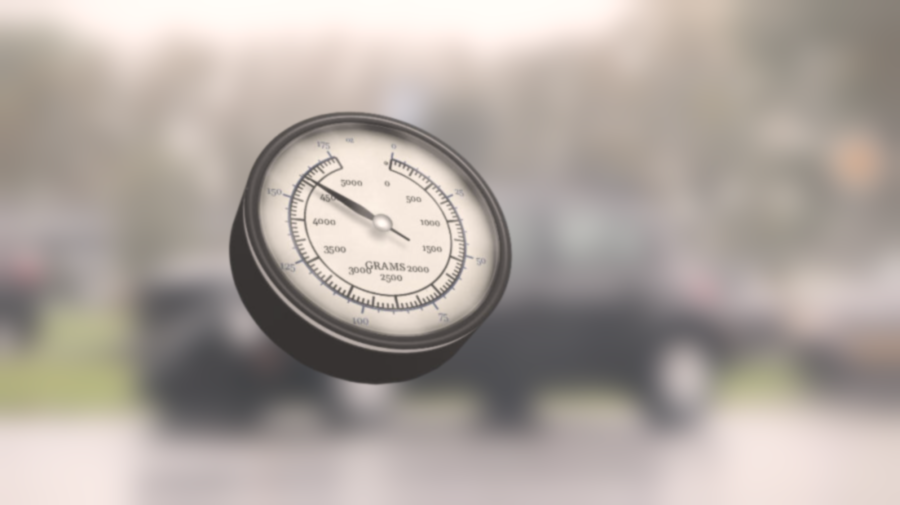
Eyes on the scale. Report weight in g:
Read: 4500 g
